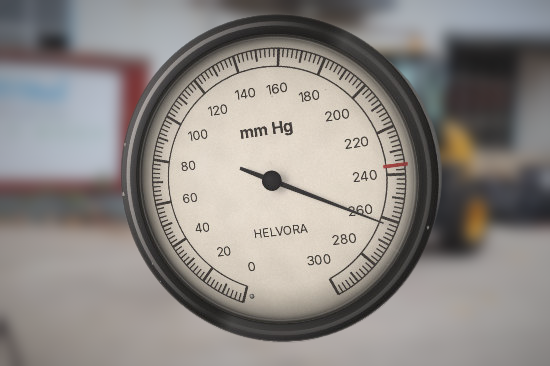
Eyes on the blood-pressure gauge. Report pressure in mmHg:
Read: 262 mmHg
